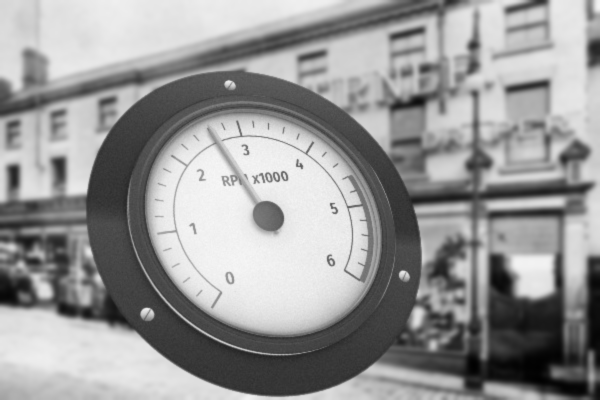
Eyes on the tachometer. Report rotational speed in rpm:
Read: 2600 rpm
